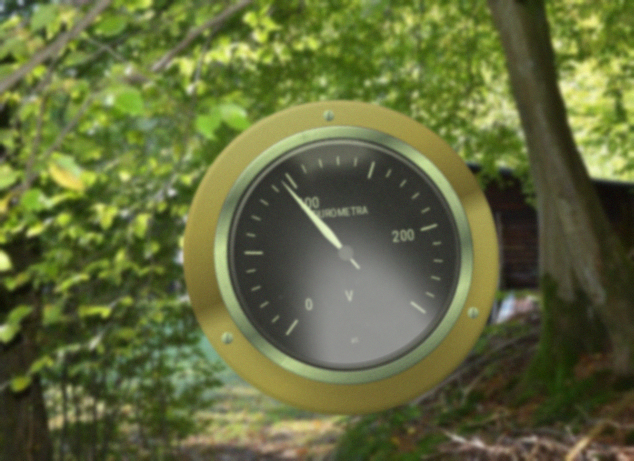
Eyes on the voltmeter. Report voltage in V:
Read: 95 V
